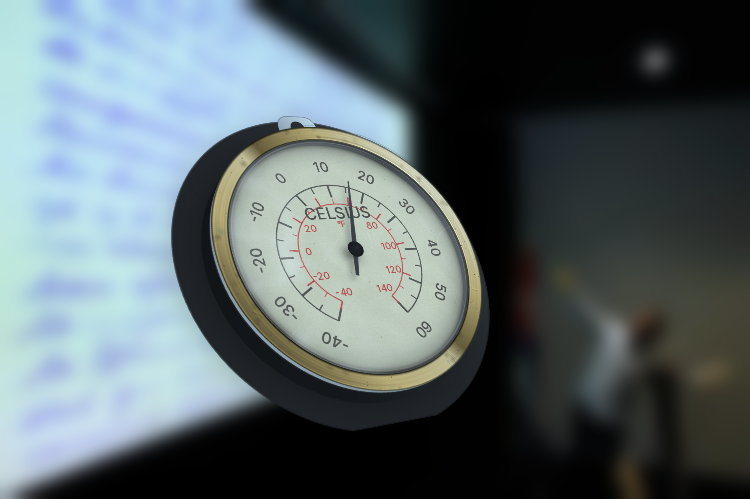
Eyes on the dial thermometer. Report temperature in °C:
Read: 15 °C
